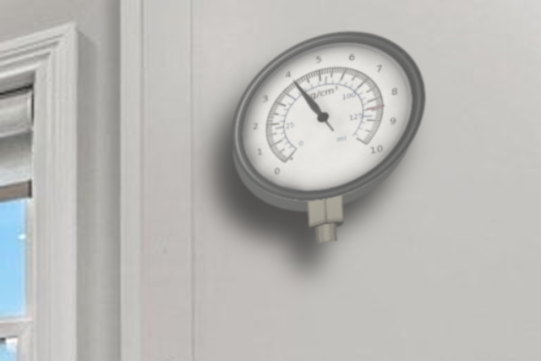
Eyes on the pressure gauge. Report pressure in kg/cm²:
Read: 4 kg/cm²
